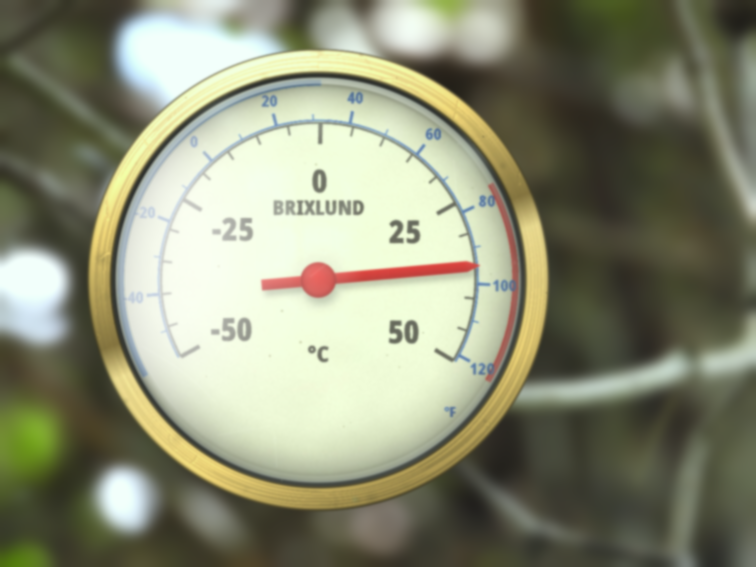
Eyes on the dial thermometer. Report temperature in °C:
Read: 35 °C
